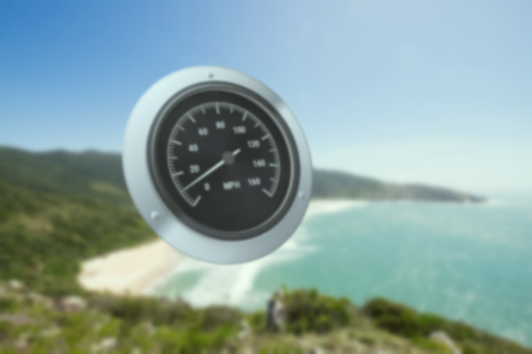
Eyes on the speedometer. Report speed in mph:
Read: 10 mph
